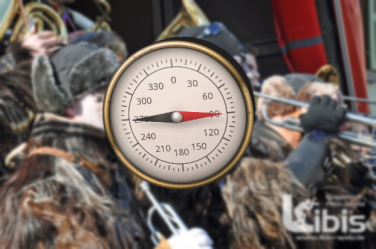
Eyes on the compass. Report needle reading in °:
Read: 90 °
